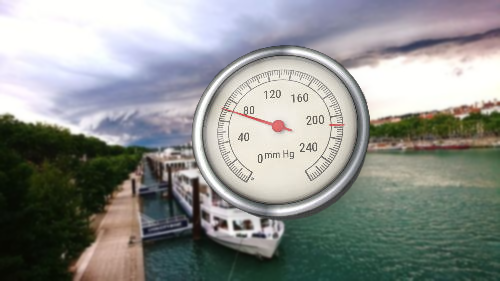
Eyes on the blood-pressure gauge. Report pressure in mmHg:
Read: 70 mmHg
